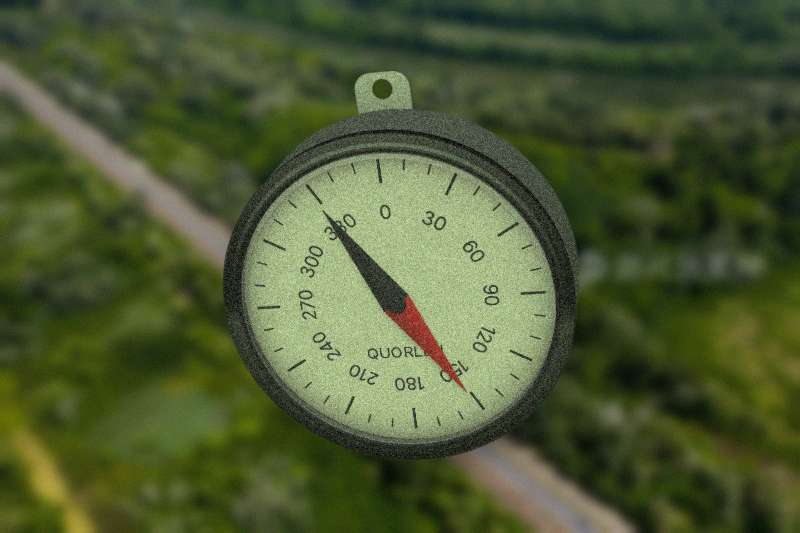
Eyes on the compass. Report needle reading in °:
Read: 150 °
